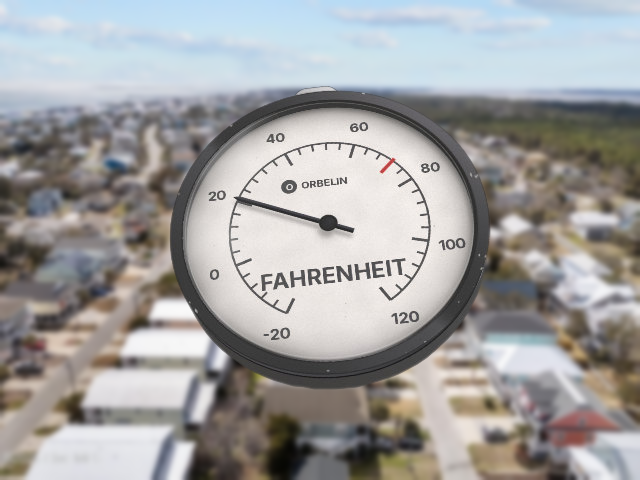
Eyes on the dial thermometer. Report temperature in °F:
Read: 20 °F
